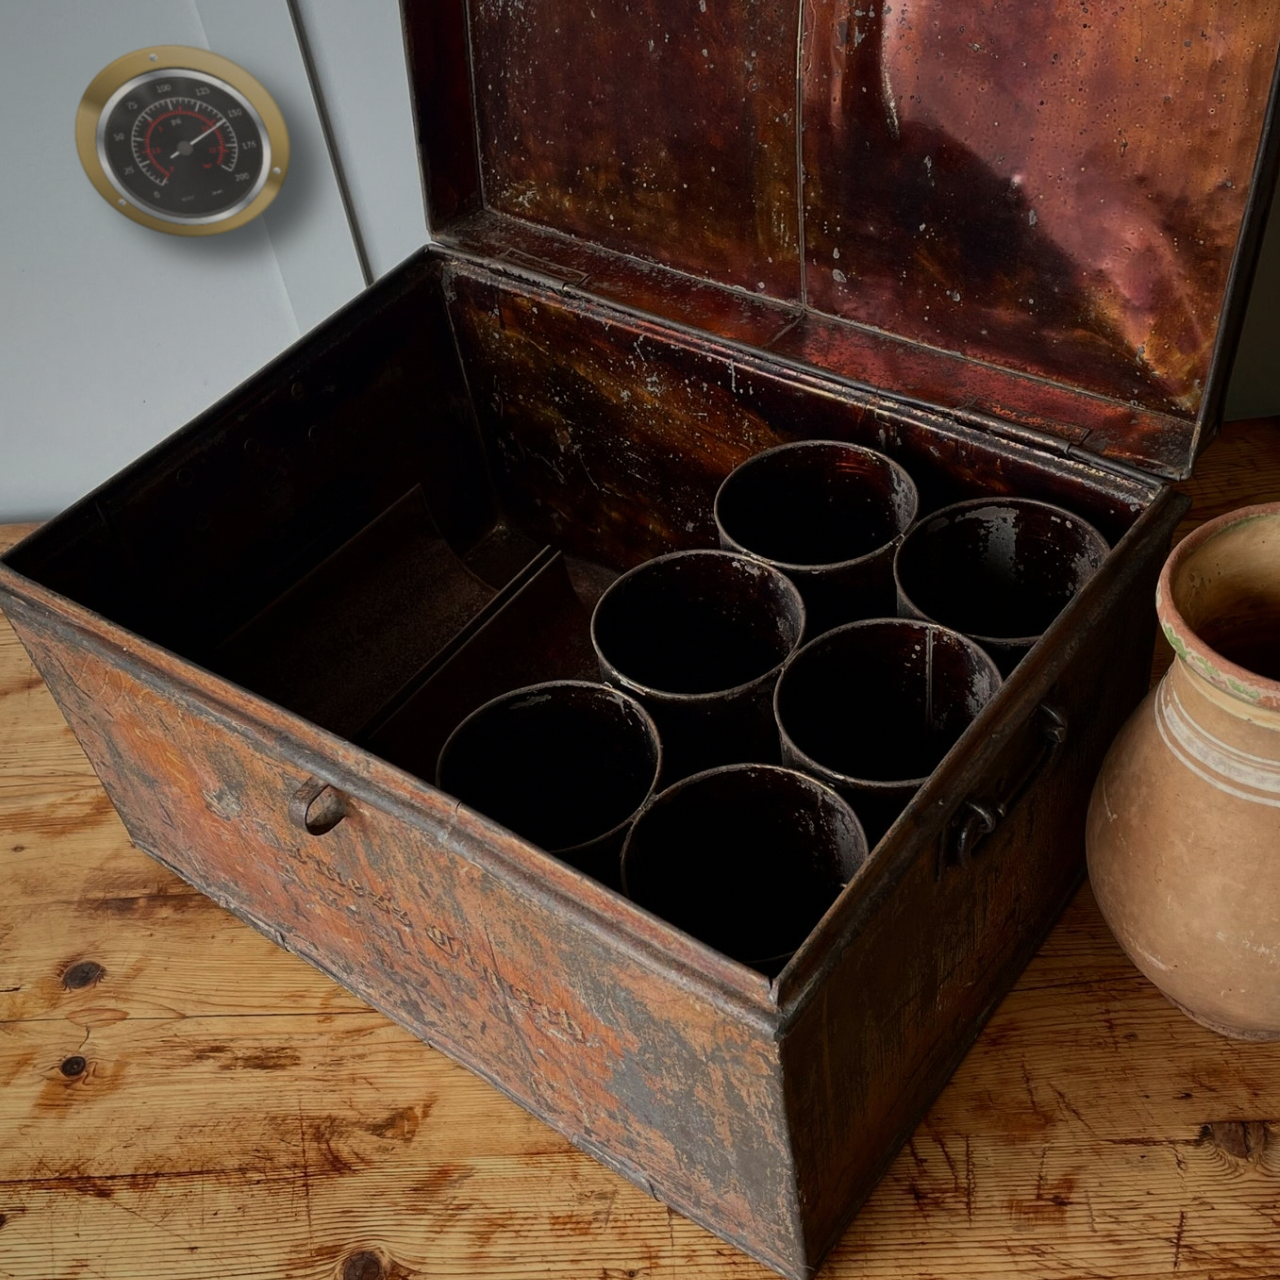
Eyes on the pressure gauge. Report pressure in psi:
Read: 150 psi
